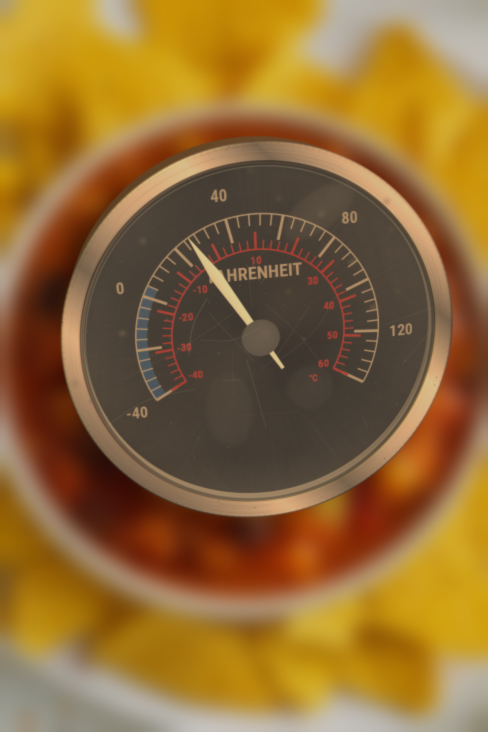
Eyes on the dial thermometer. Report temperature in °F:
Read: 26 °F
